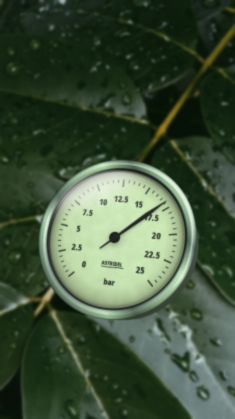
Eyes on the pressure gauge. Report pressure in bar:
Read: 17 bar
